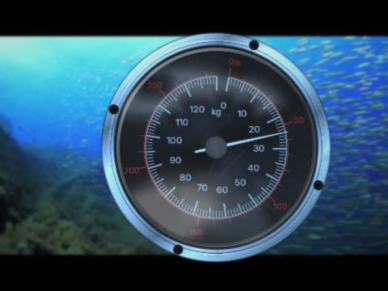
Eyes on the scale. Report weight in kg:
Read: 25 kg
